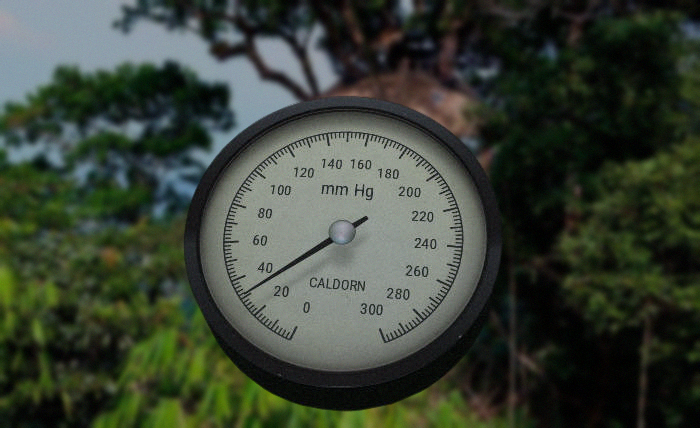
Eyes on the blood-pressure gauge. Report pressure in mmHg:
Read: 30 mmHg
